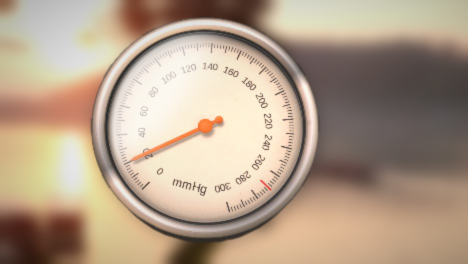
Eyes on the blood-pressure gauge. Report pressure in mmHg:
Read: 20 mmHg
